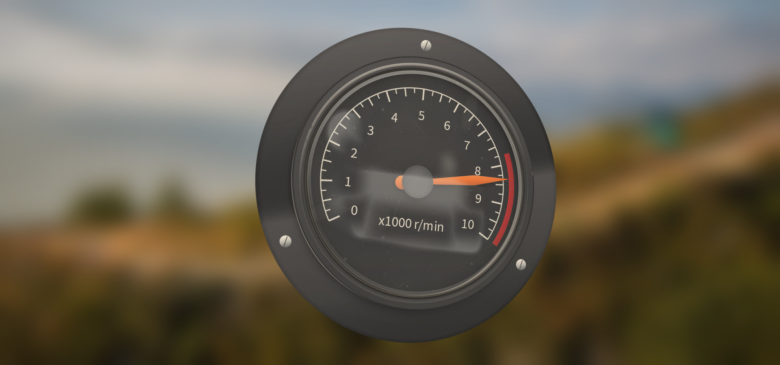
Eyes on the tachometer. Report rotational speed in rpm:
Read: 8375 rpm
